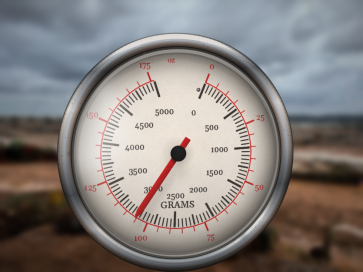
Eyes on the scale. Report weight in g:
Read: 3000 g
